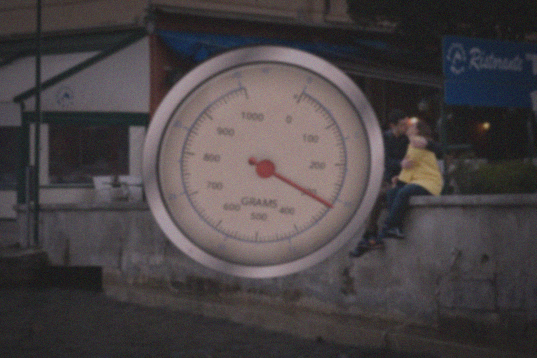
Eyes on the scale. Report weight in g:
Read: 300 g
